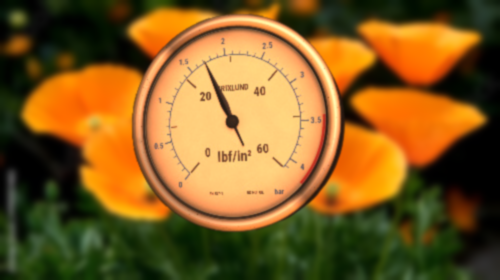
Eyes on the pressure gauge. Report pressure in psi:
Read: 25 psi
